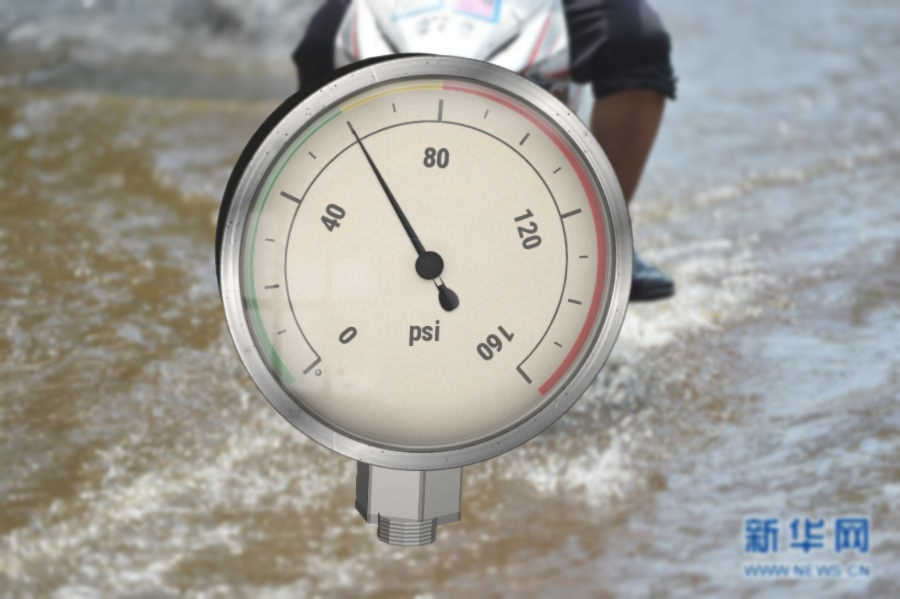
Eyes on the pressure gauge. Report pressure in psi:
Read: 60 psi
